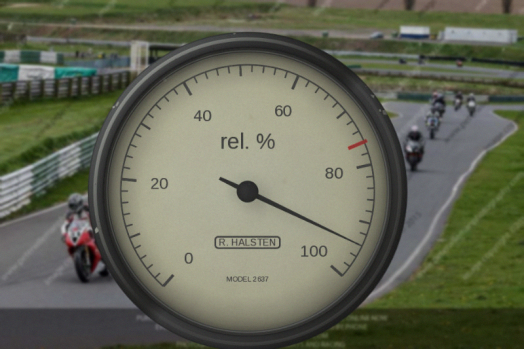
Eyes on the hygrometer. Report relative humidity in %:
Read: 94 %
